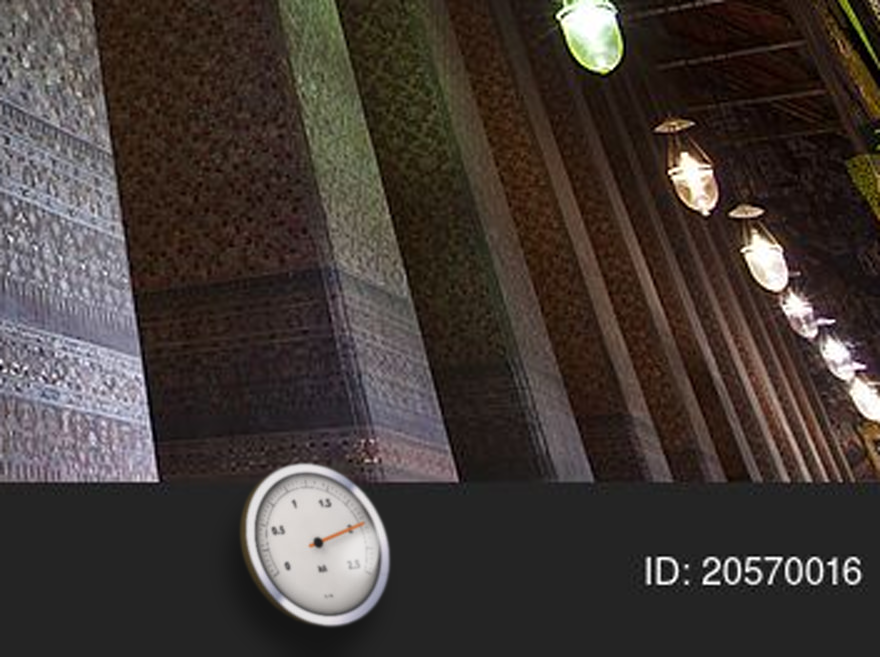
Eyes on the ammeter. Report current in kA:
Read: 2 kA
